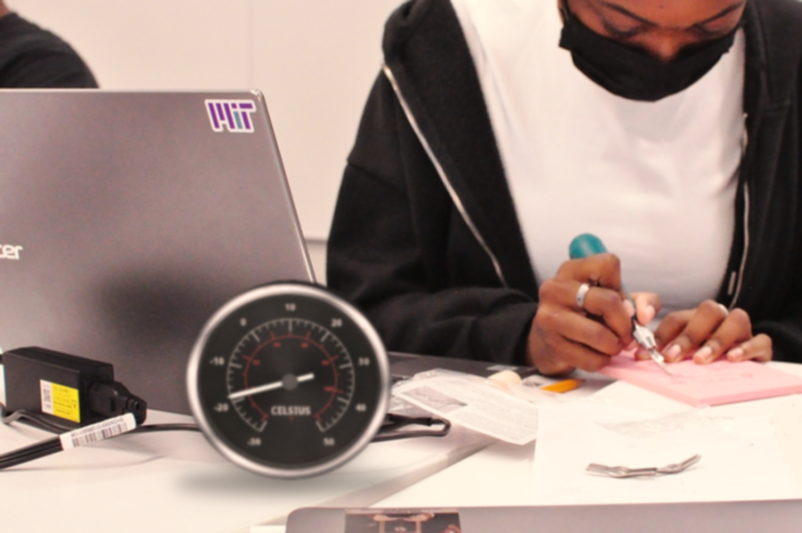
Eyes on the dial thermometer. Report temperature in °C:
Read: -18 °C
